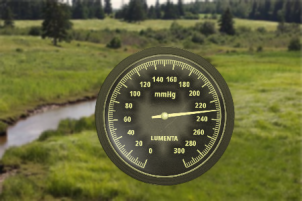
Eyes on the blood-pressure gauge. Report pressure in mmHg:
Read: 230 mmHg
